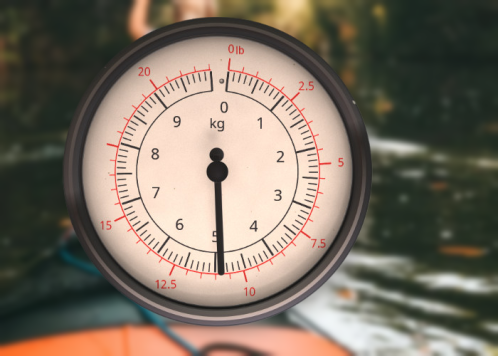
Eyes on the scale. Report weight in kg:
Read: 4.9 kg
